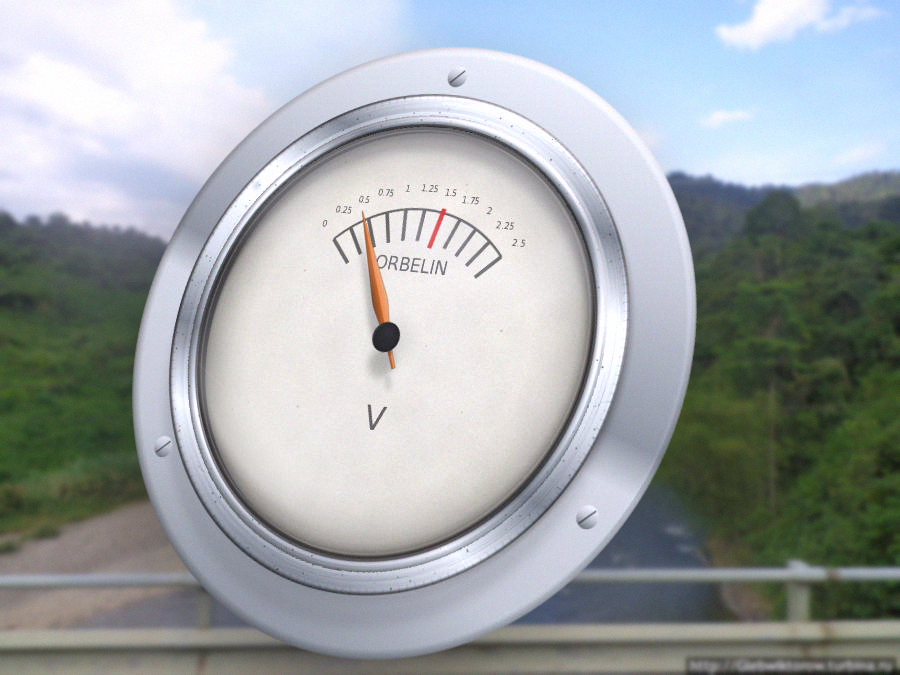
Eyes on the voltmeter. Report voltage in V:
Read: 0.5 V
